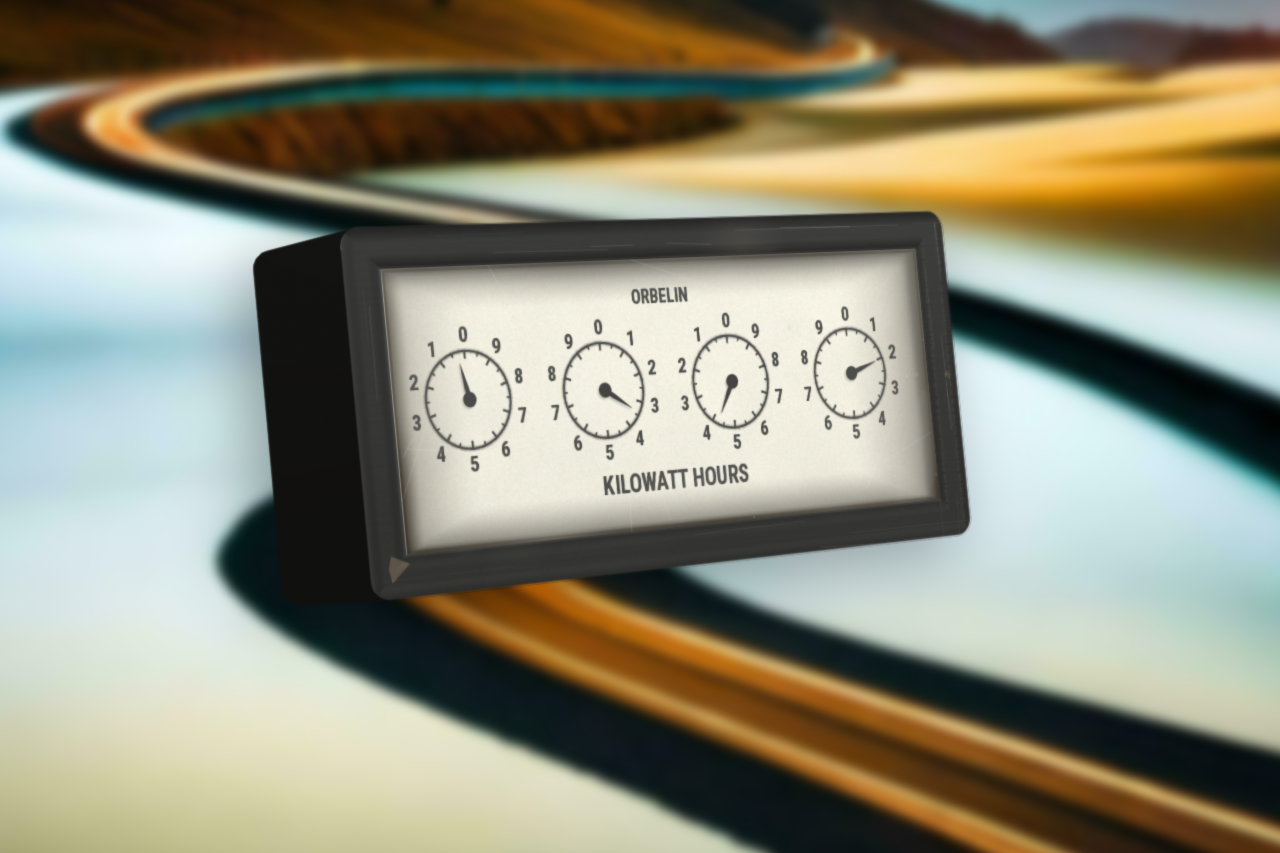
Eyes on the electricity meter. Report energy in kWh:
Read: 342 kWh
